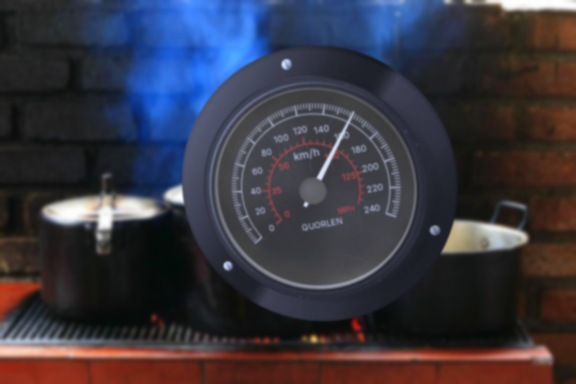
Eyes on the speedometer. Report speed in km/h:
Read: 160 km/h
